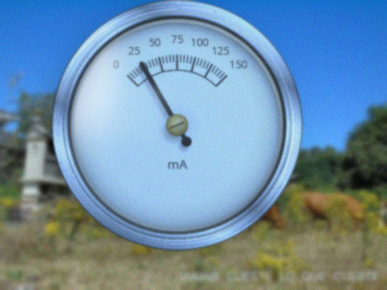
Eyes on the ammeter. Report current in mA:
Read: 25 mA
